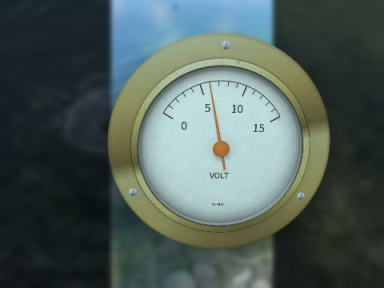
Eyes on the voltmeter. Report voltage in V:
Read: 6 V
